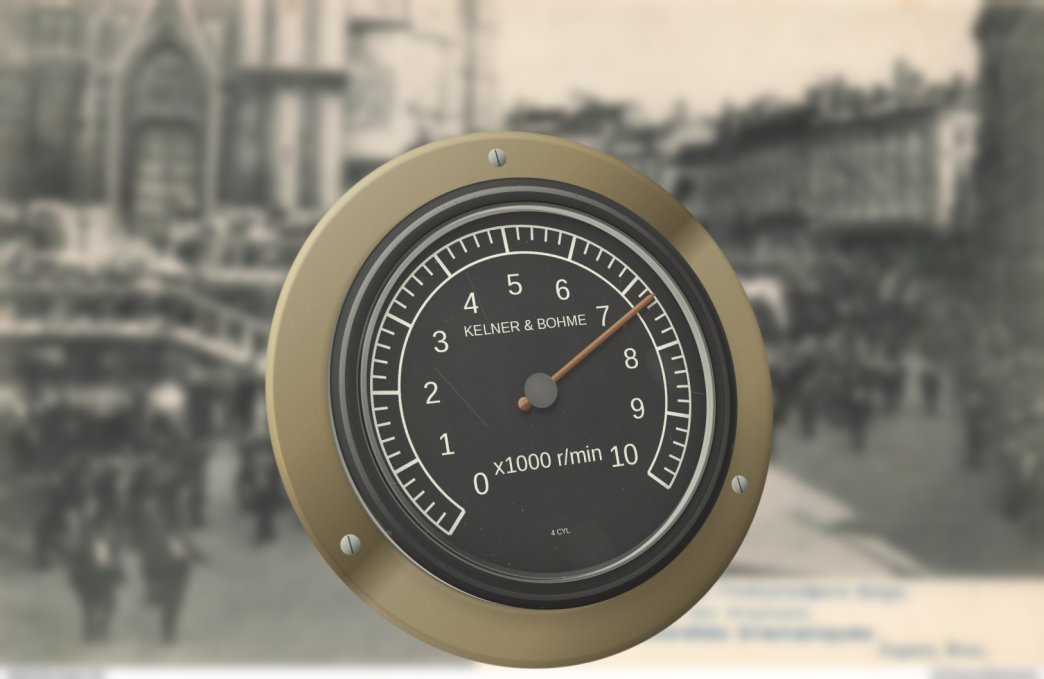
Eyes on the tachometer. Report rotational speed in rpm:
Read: 7300 rpm
